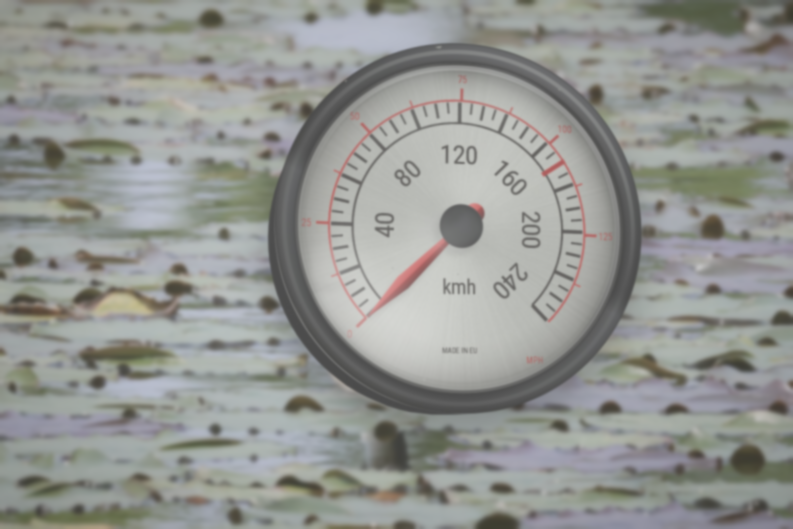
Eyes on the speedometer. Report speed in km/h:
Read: 0 km/h
